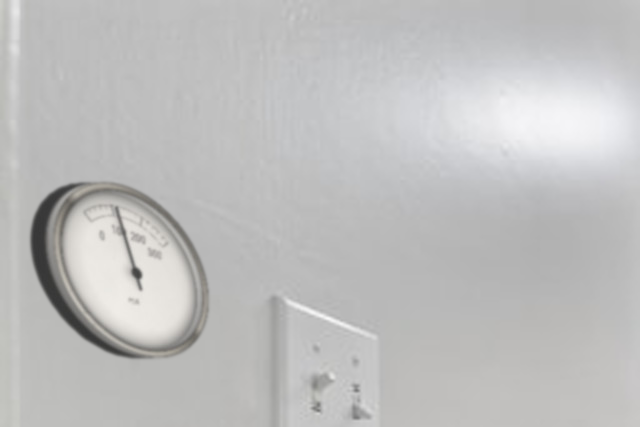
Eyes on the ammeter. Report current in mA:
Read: 100 mA
